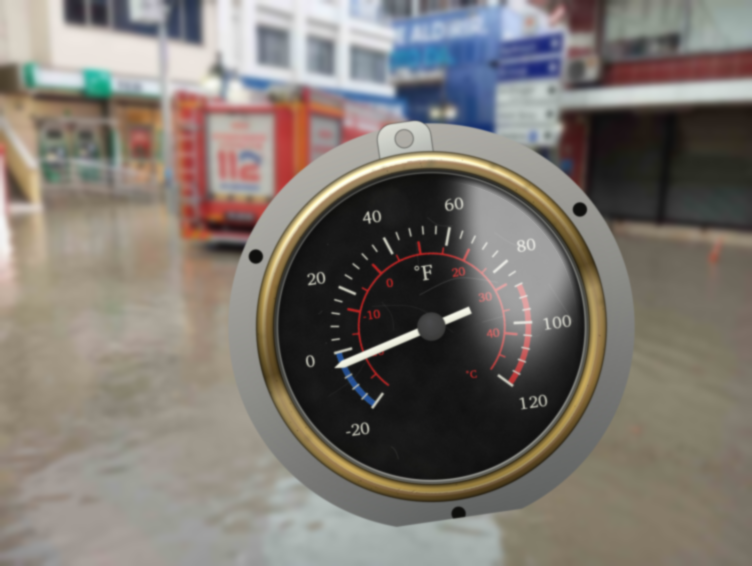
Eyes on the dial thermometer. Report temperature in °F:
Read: -4 °F
